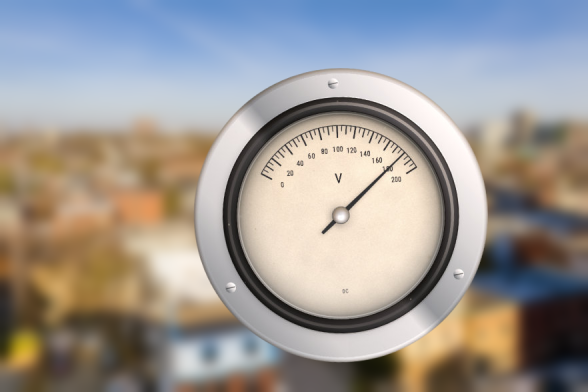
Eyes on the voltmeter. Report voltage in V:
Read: 180 V
